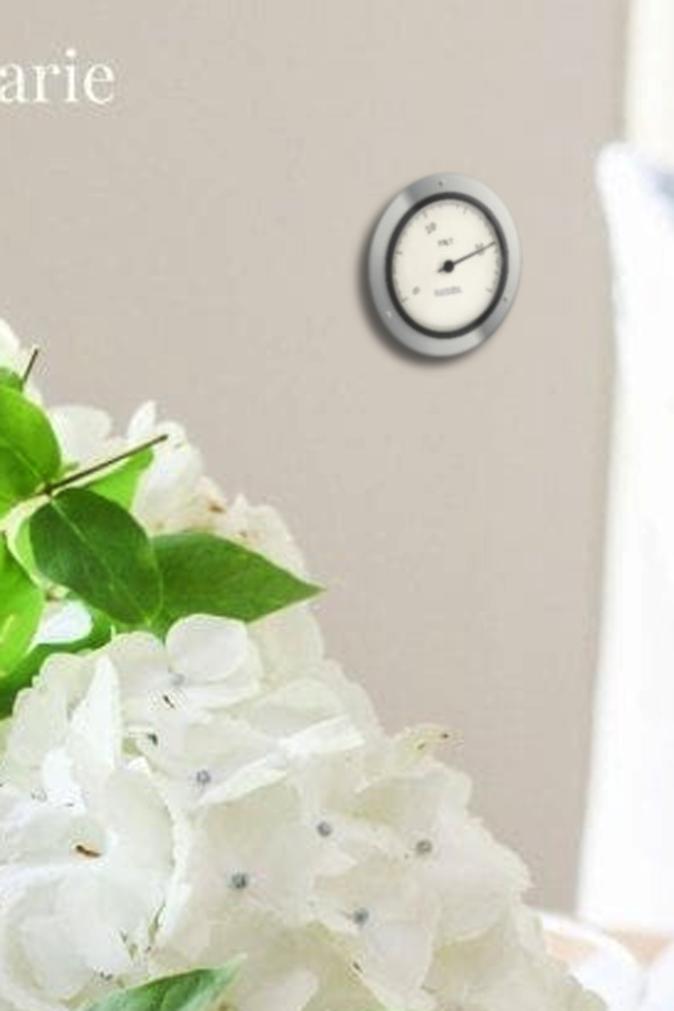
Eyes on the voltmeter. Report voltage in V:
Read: 20 V
